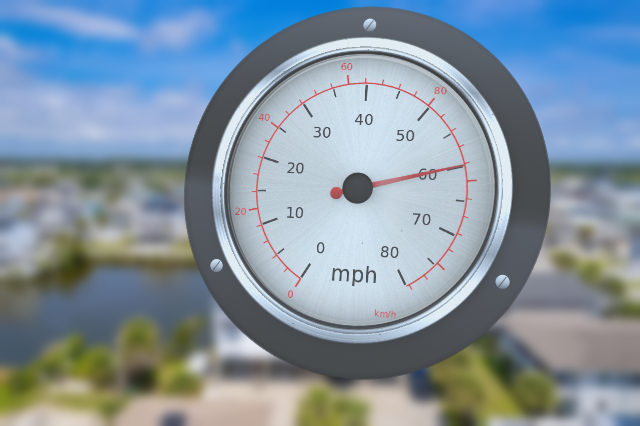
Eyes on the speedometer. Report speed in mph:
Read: 60 mph
